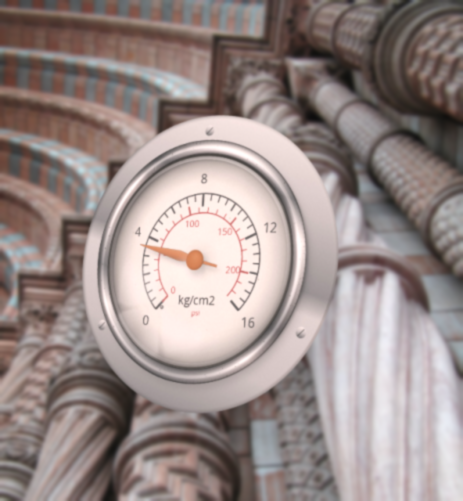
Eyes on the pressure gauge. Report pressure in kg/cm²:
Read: 3.5 kg/cm²
